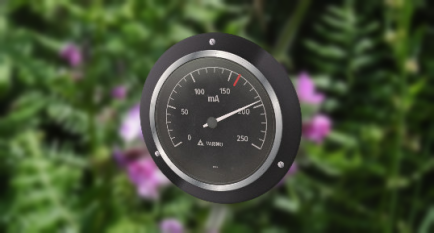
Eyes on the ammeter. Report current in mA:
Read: 195 mA
